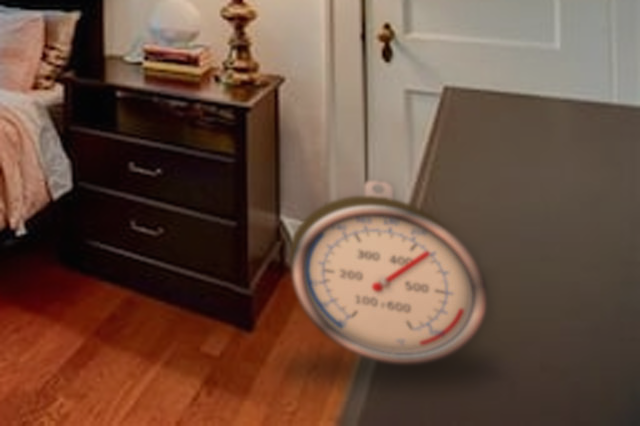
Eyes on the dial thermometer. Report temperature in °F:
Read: 420 °F
